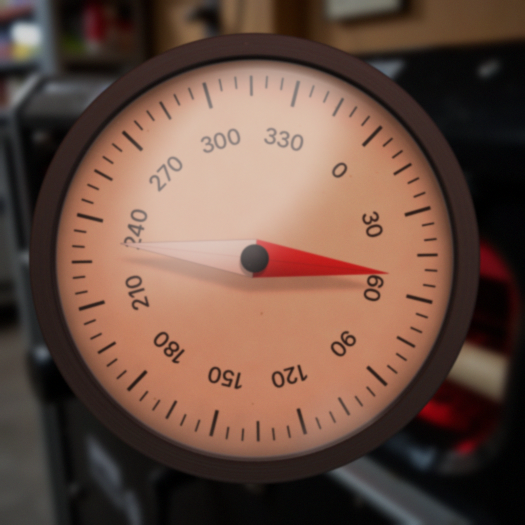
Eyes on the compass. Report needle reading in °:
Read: 52.5 °
